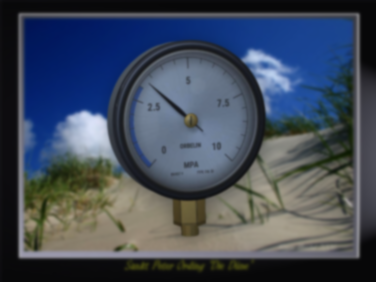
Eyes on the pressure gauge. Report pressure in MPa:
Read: 3.25 MPa
